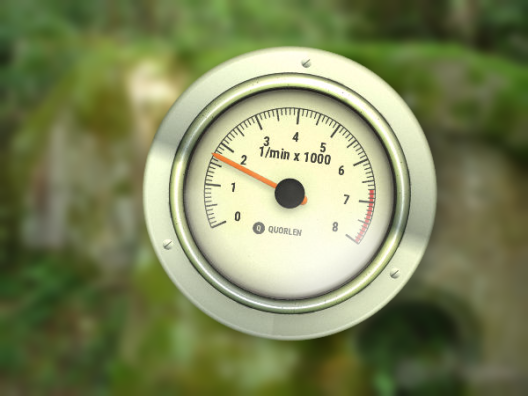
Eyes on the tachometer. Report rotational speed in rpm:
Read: 1700 rpm
